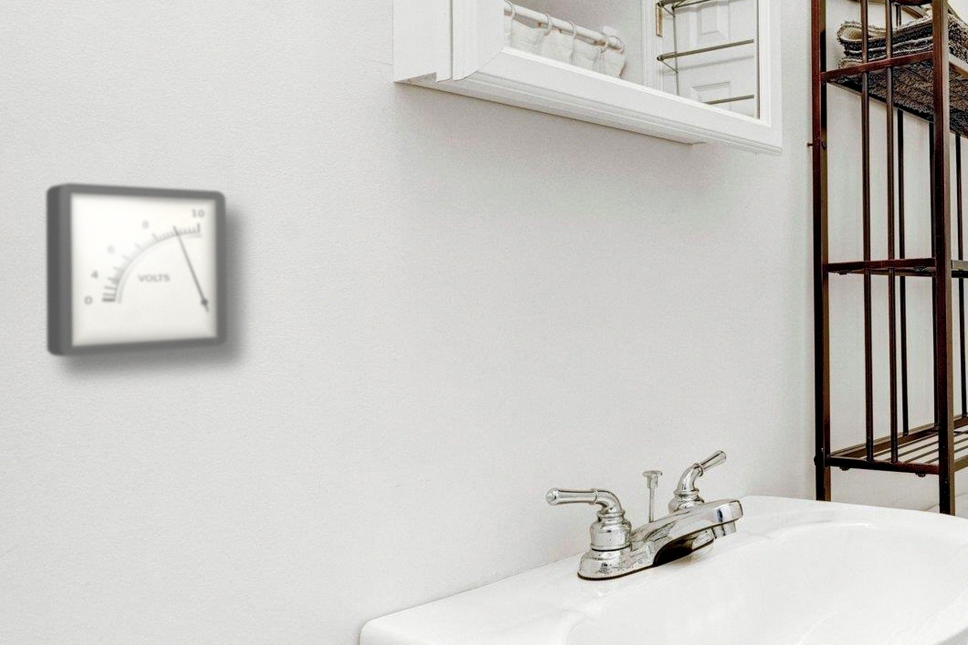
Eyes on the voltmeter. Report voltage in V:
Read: 9 V
